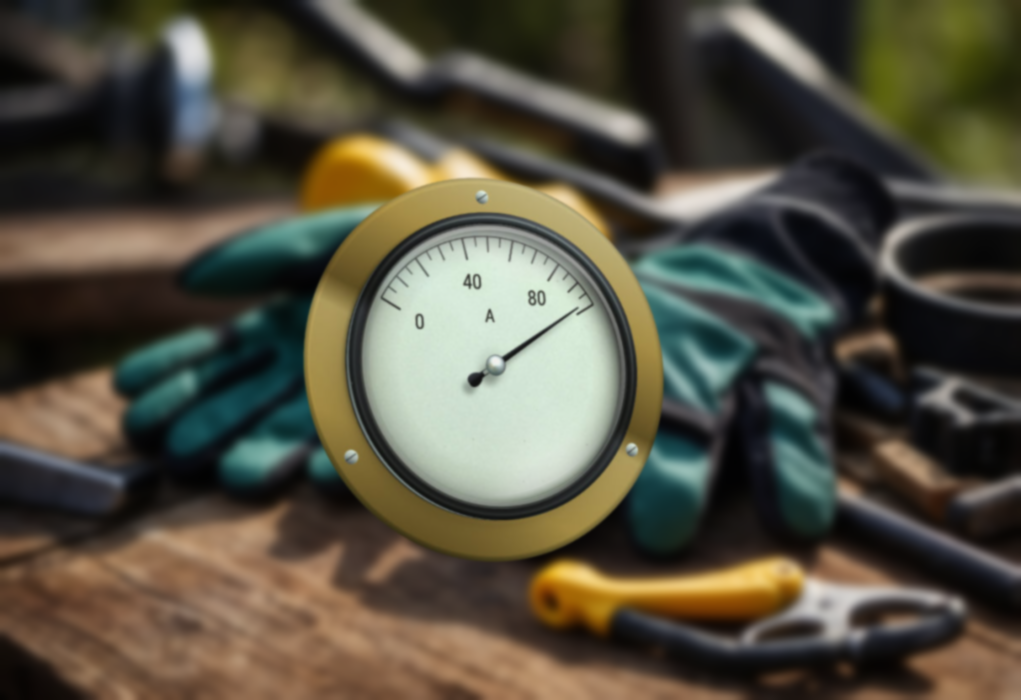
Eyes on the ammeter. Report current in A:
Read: 97.5 A
